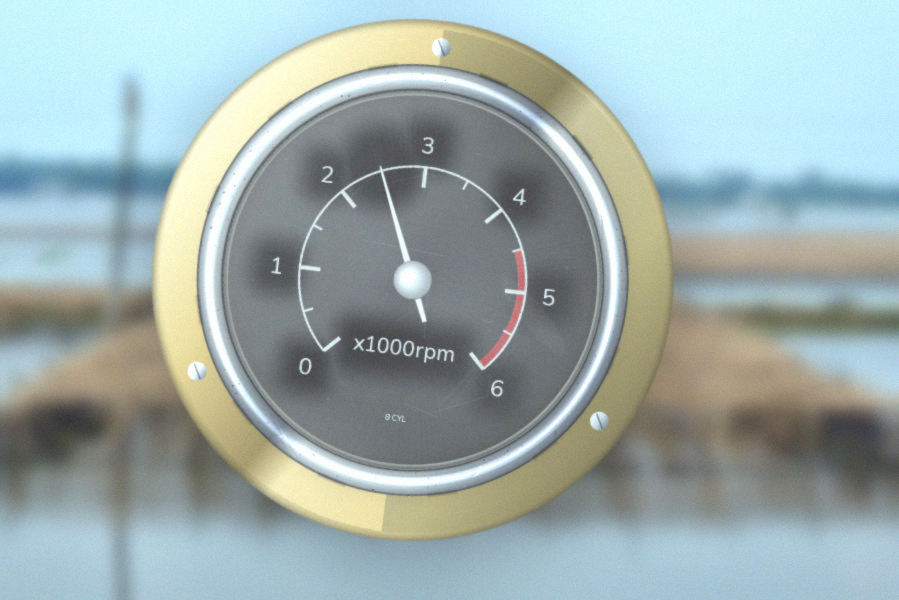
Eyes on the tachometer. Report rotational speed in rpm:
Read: 2500 rpm
